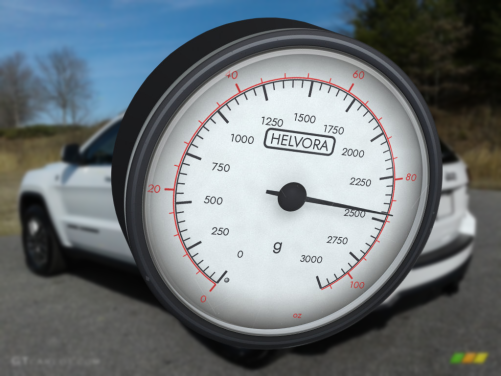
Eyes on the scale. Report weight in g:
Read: 2450 g
